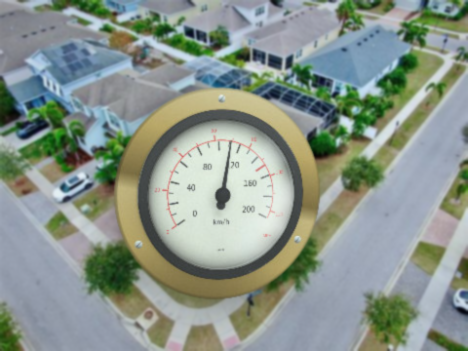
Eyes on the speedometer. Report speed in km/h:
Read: 110 km/h
